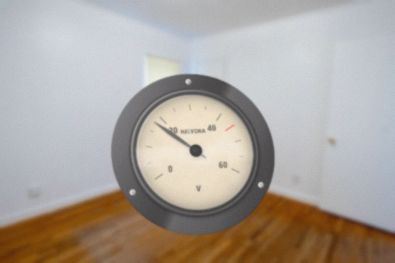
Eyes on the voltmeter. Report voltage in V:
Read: 17.5 V
